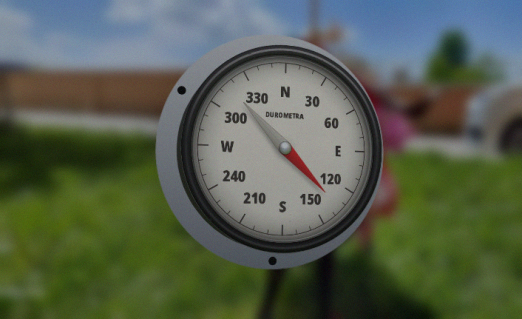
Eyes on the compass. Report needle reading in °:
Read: 135 °
